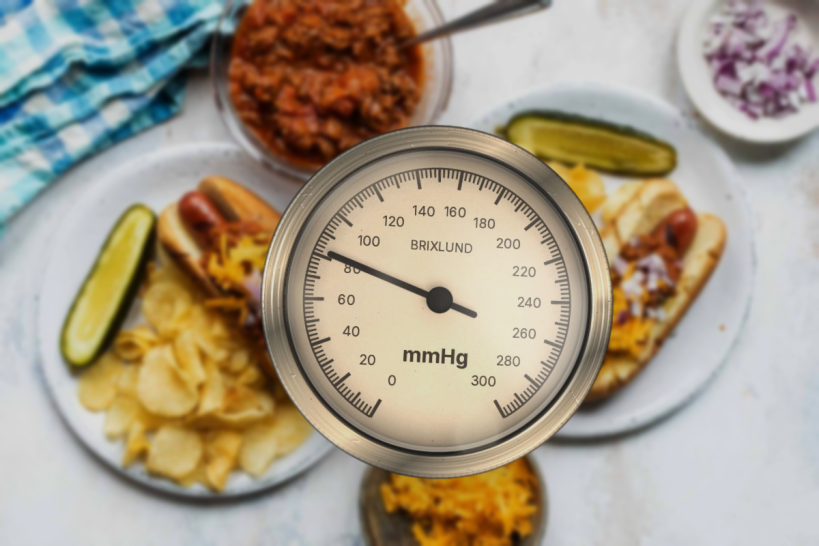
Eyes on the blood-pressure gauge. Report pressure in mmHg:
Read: 82 mmHg
